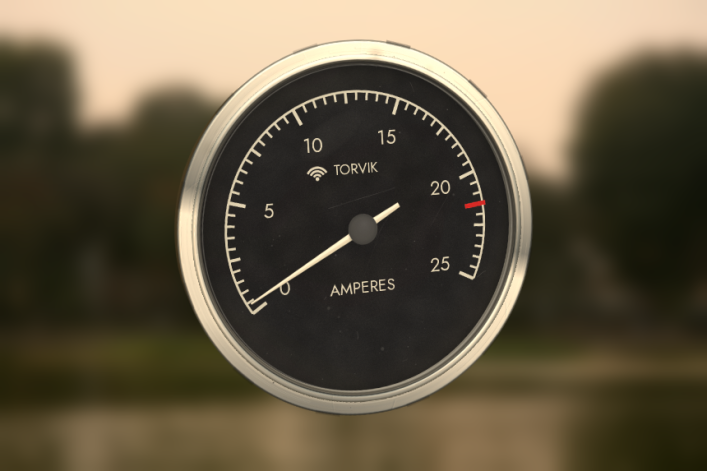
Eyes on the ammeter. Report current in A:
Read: 0.5 A
